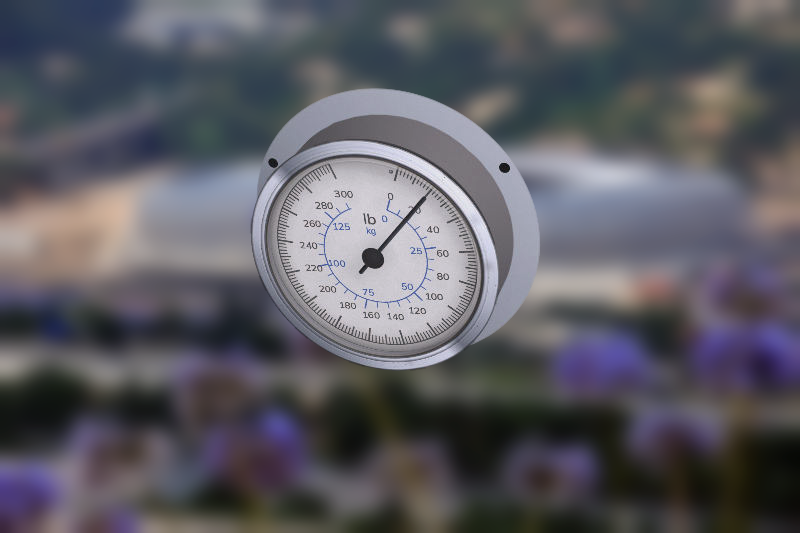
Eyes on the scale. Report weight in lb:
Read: 20 lb
